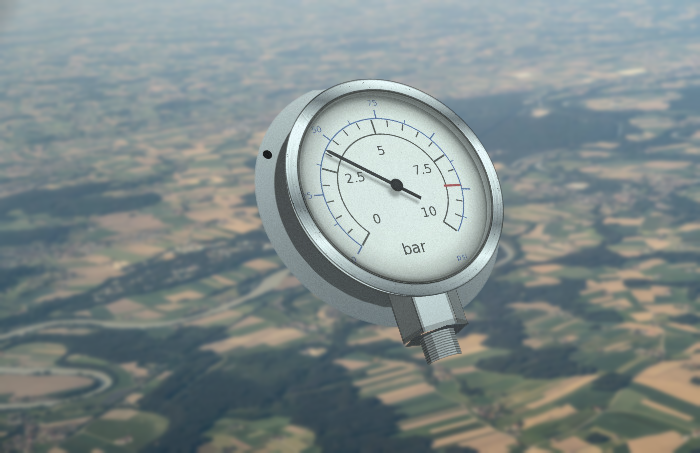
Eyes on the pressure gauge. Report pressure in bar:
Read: 3 bar
